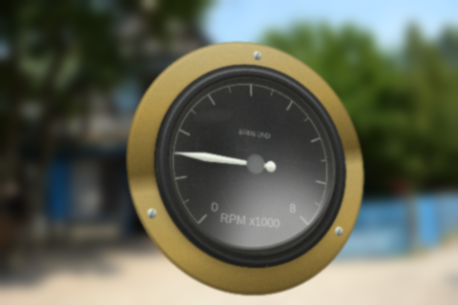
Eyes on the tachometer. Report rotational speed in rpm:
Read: 1500 rpm
